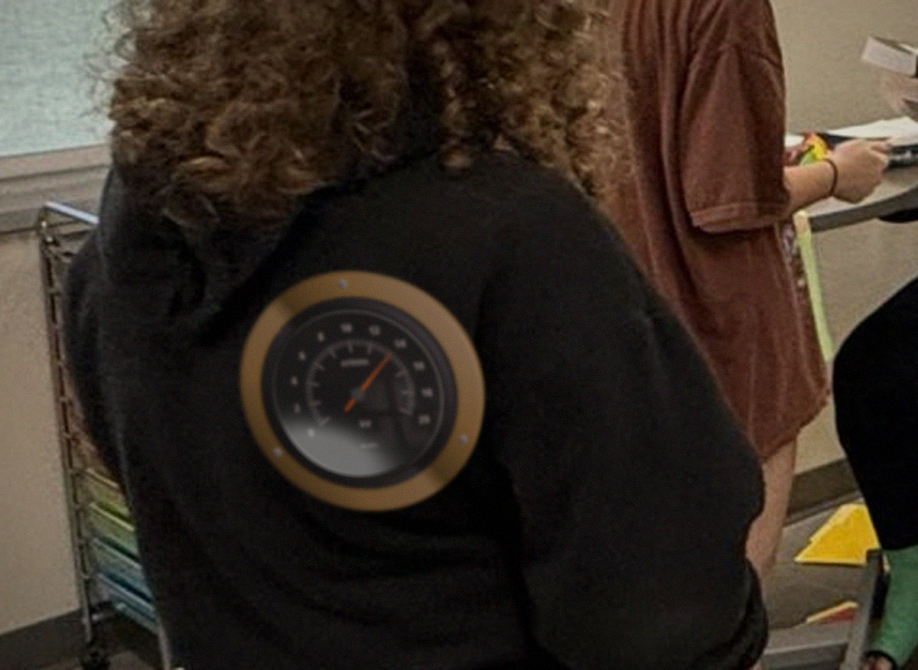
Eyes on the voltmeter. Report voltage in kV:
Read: 14 kV
